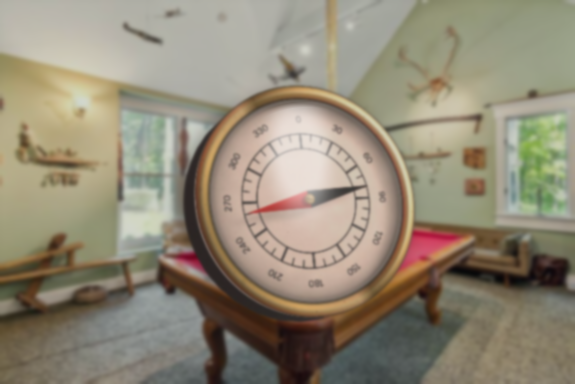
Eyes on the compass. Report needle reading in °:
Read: 260 °
